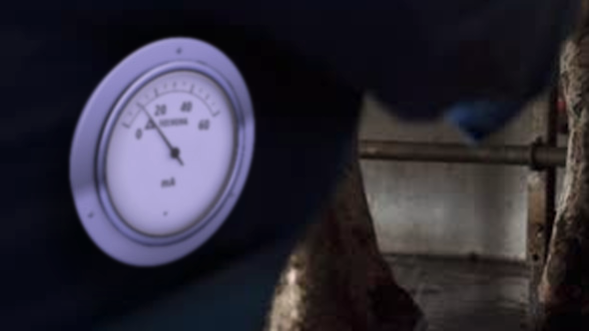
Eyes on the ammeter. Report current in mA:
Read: 10 mA
